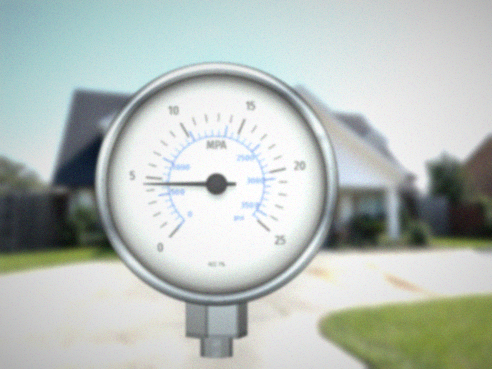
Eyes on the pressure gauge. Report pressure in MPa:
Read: 4.5 MPa
